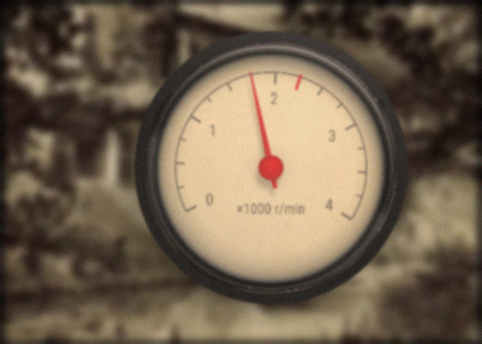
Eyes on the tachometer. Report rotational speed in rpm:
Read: 1750 rpm
